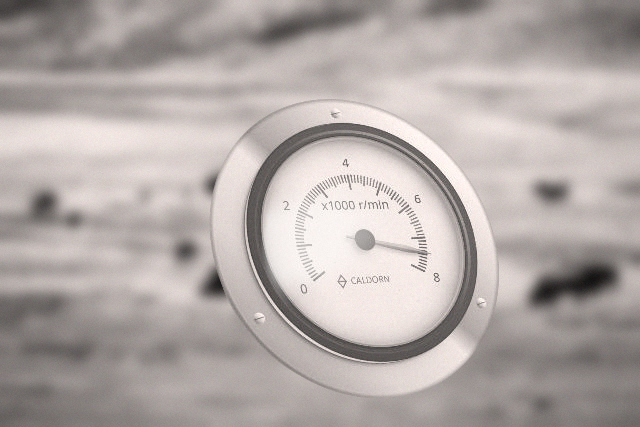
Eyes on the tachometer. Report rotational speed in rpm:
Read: 7500 rpm
